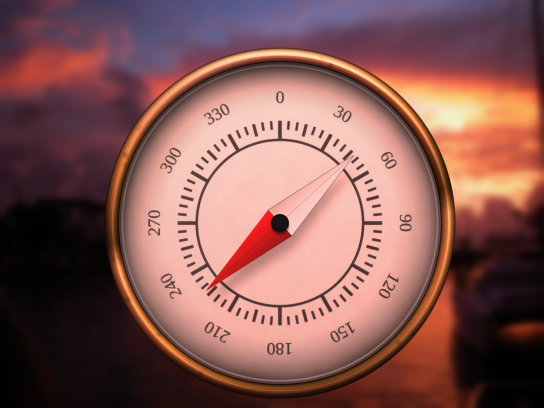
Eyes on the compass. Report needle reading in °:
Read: 227.5 °
